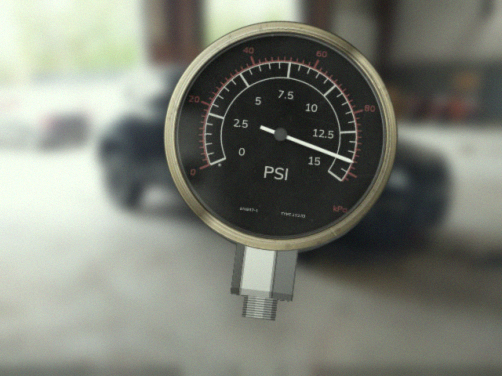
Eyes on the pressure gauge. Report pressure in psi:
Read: 14 psi
